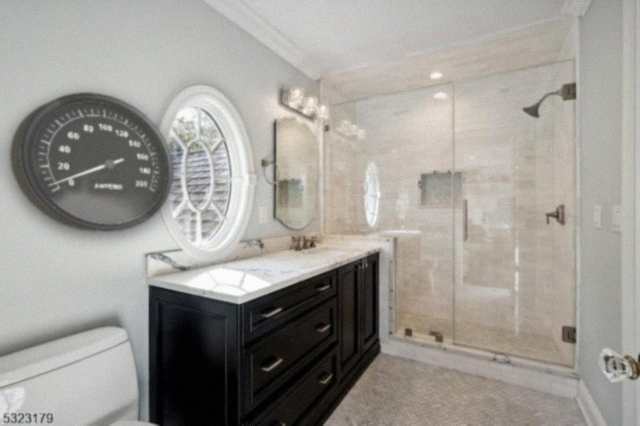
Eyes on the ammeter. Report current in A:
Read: 5 A
